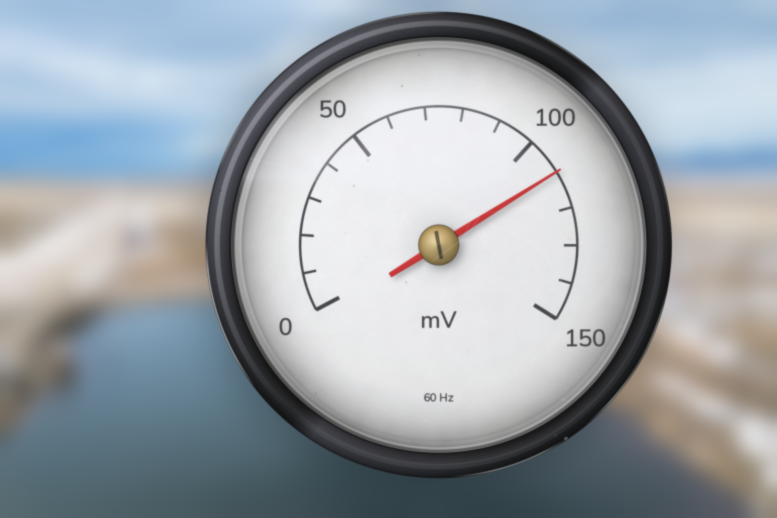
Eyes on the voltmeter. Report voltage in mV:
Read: 110 mV
